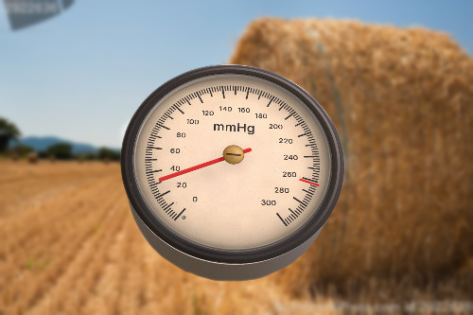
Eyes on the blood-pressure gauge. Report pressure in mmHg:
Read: 30 mmHg
